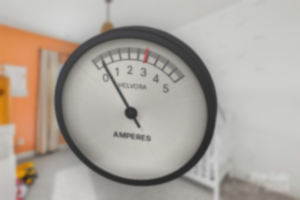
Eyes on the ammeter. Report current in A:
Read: 0.5 A
